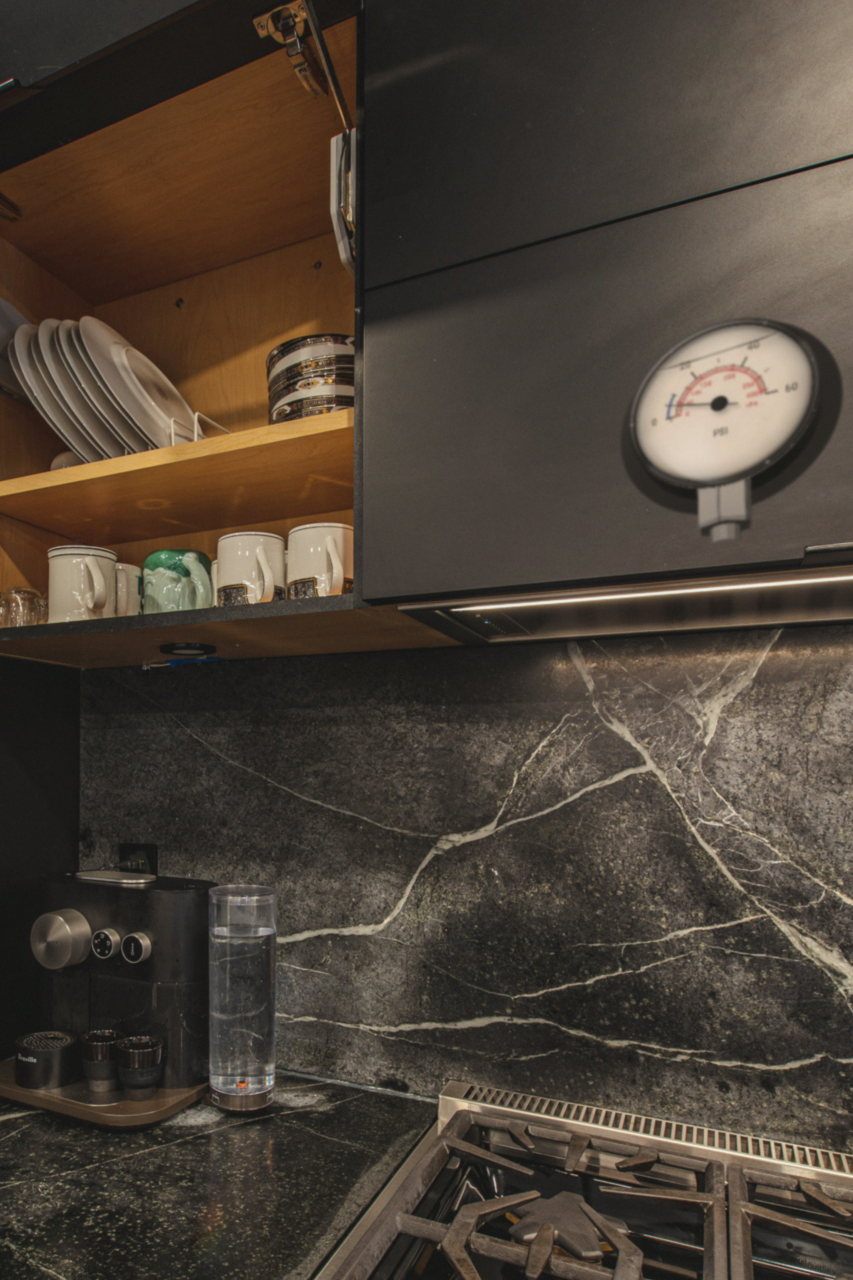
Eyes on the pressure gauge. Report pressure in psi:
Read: 5 psi
